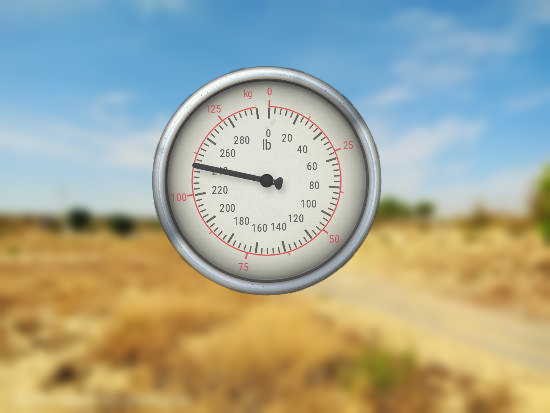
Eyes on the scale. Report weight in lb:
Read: 240 lb
